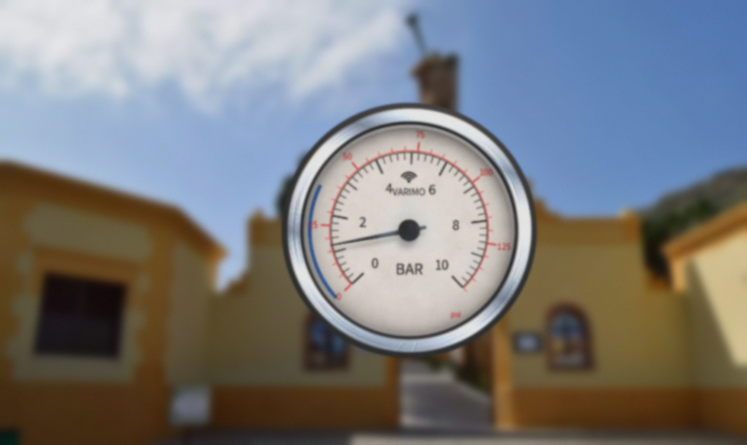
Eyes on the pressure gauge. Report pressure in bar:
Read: 1.2 bar
